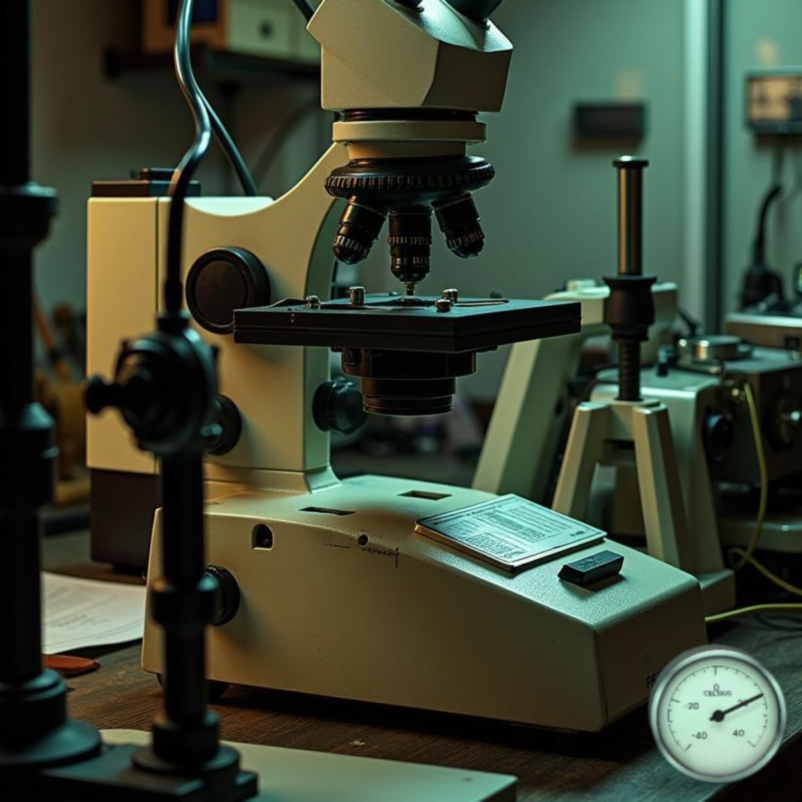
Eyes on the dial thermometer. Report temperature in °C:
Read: 20 °C
